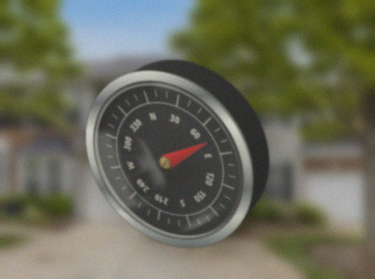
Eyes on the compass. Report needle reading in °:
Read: 75 °
